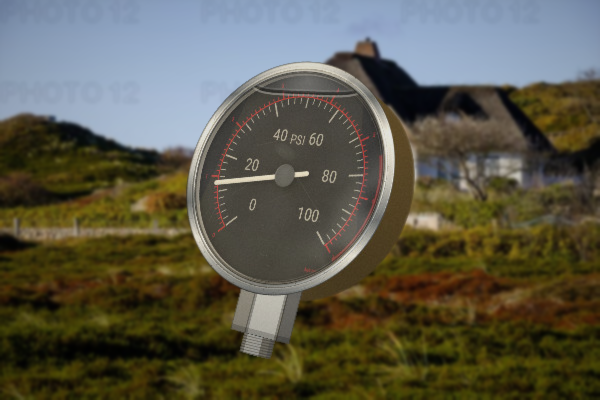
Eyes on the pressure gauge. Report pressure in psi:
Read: 12 psi
